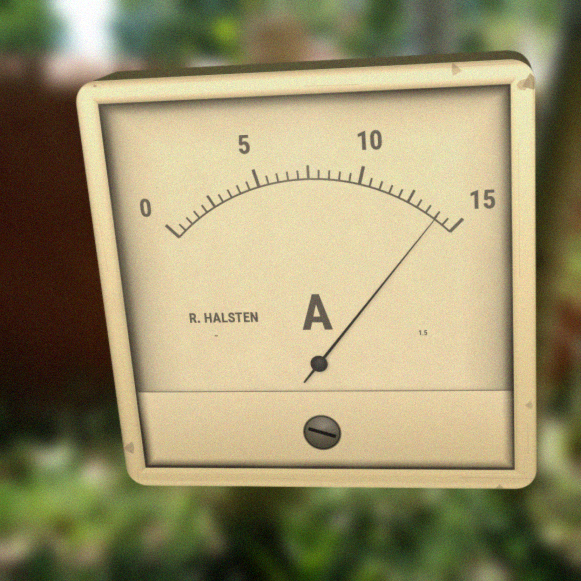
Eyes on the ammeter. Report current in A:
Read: 14 A
